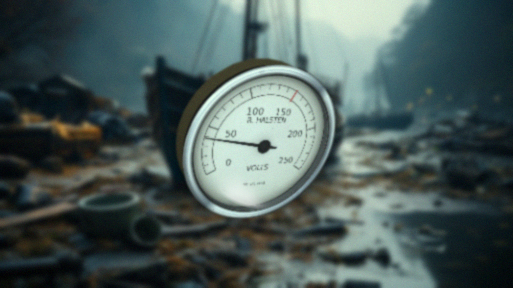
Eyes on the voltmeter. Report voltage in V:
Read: 40 V
